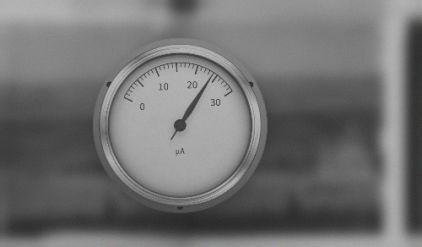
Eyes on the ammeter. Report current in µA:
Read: 24 µA
